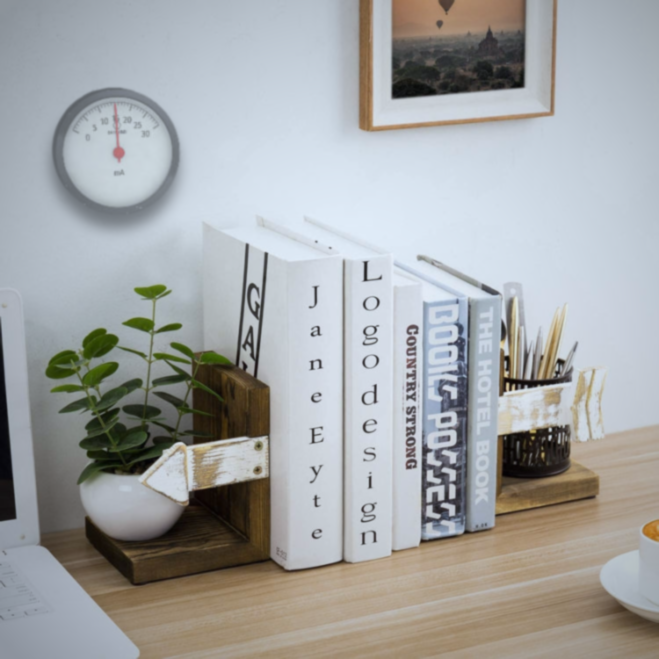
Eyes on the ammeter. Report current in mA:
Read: 15 mA
